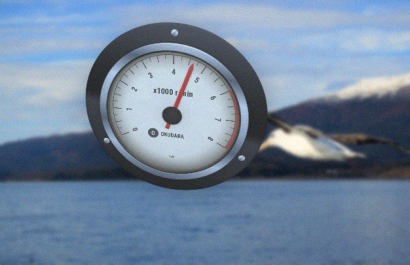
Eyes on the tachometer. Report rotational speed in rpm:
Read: 4625 rpm
